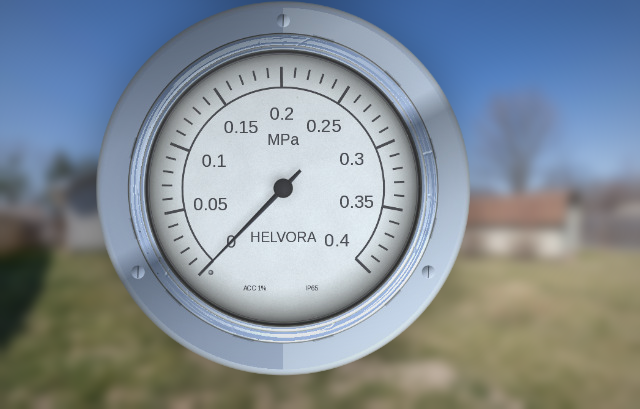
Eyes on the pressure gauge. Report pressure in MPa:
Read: 0 MPa
